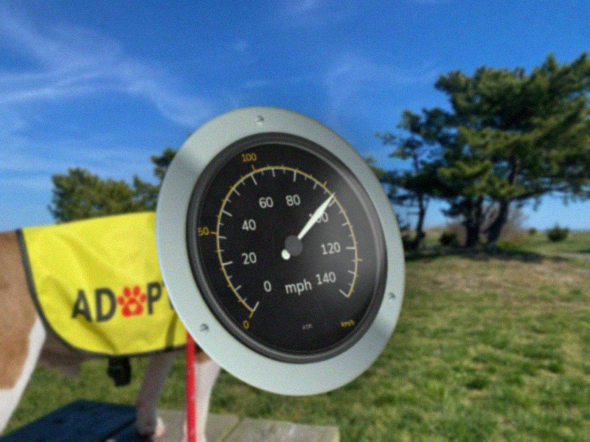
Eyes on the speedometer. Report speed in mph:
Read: 97.5 mph
